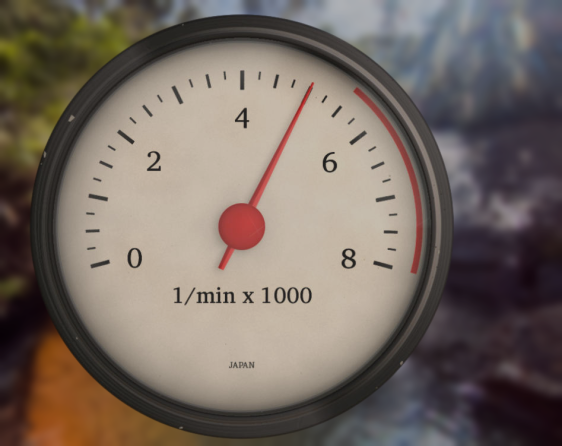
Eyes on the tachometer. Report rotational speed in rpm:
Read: 5000 rpm
